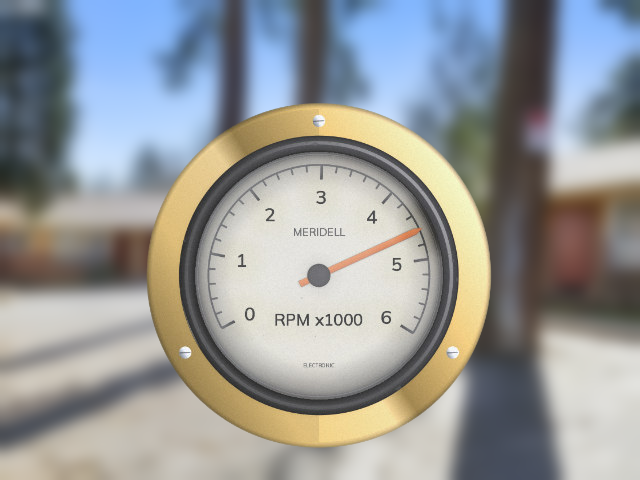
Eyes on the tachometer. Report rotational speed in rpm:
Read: 4600 rpm
